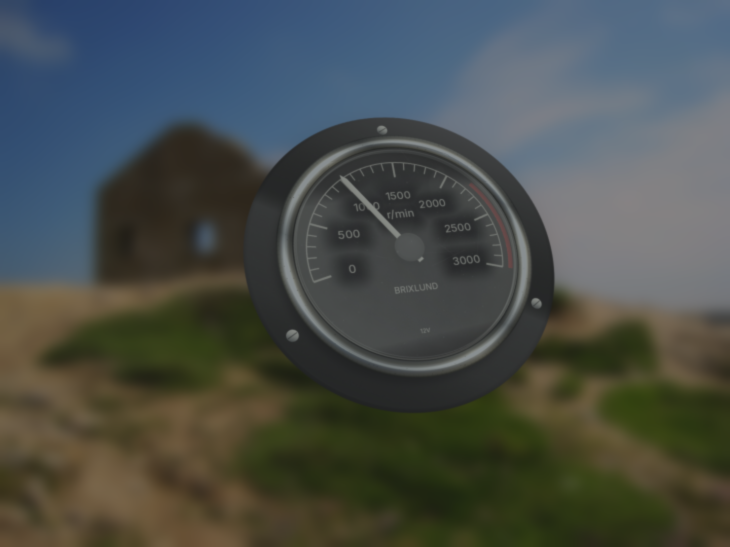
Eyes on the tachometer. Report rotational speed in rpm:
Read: 1000 rpm
